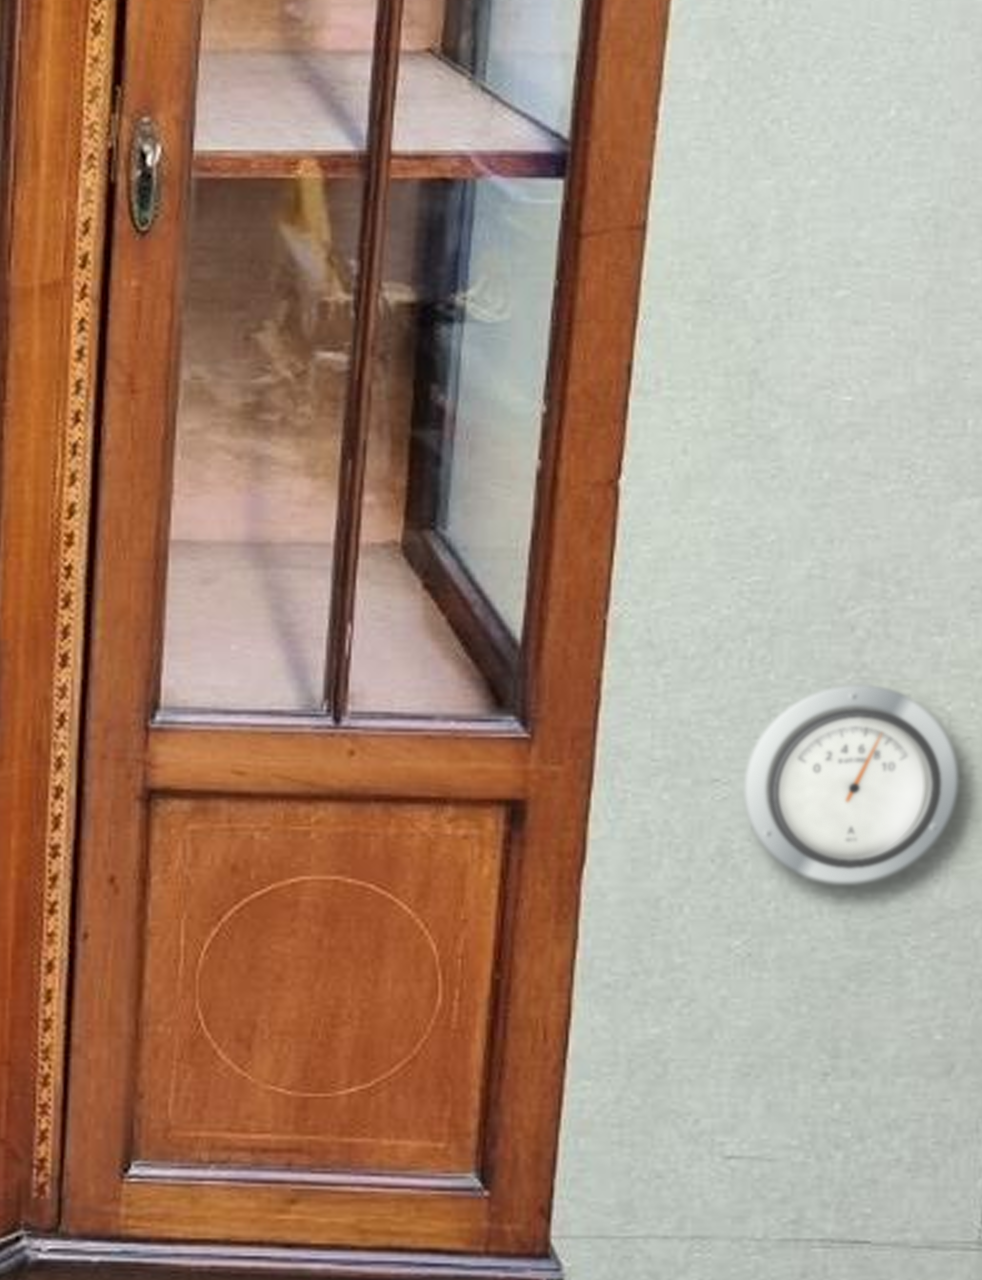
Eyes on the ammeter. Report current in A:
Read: 7 A
